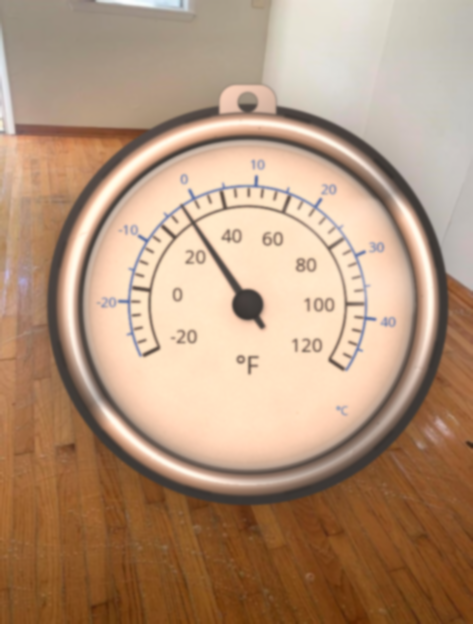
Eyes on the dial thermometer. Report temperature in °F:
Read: 28 °F
